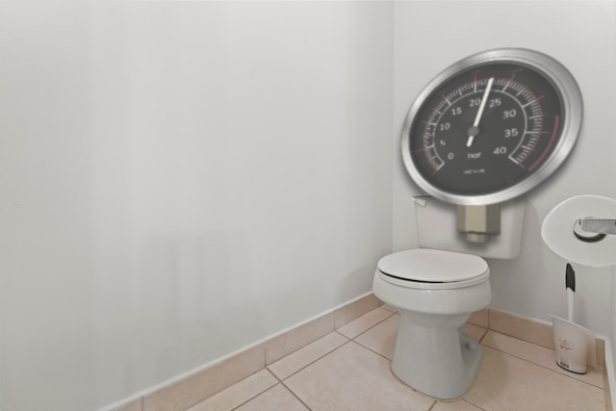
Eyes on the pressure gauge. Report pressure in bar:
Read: 22.5 bar
